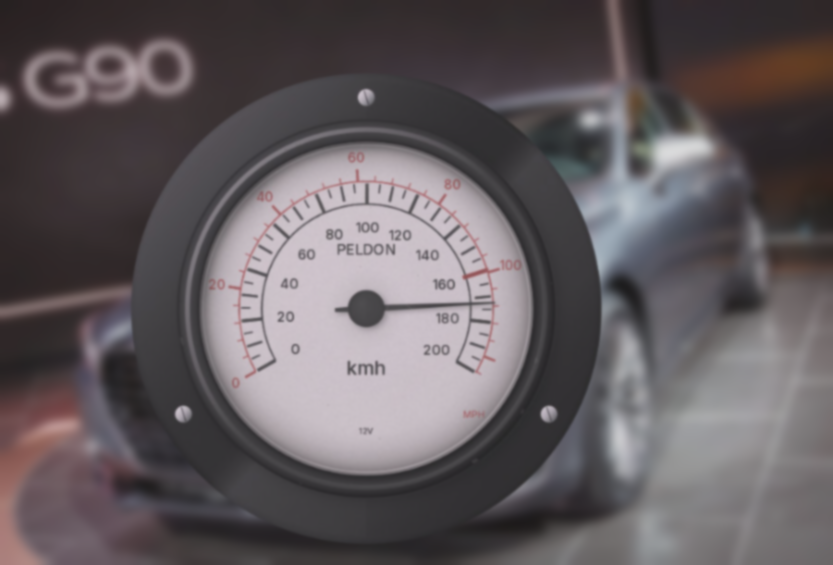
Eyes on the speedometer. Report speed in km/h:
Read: 172.5 km/h
